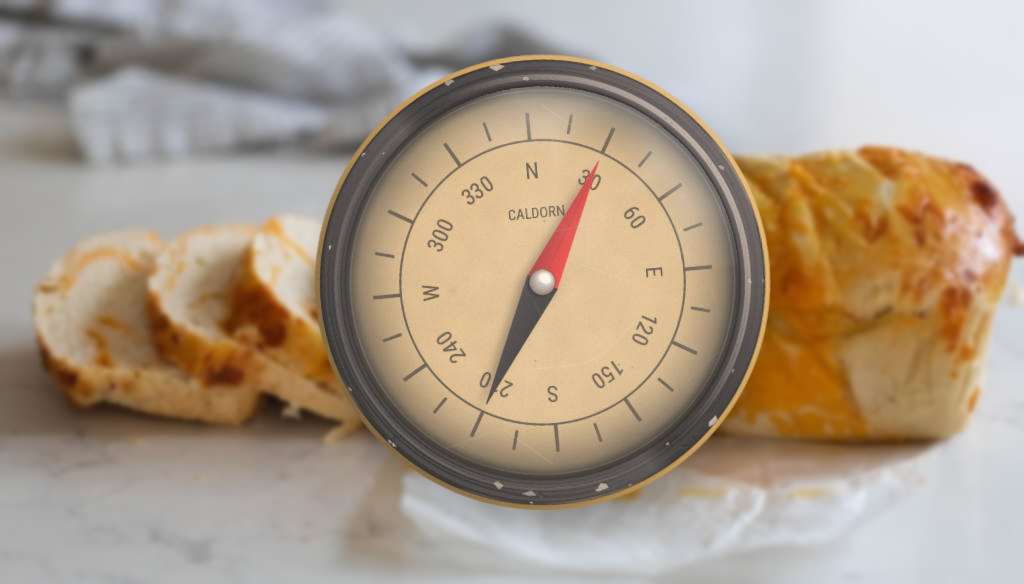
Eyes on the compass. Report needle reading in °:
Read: 30 °
